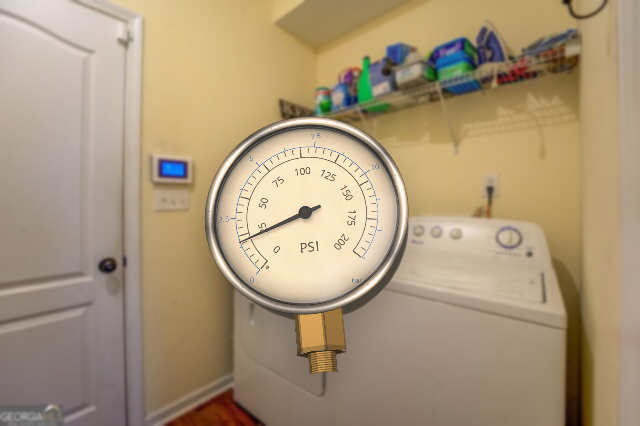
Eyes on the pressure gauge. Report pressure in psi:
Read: 20 psi
